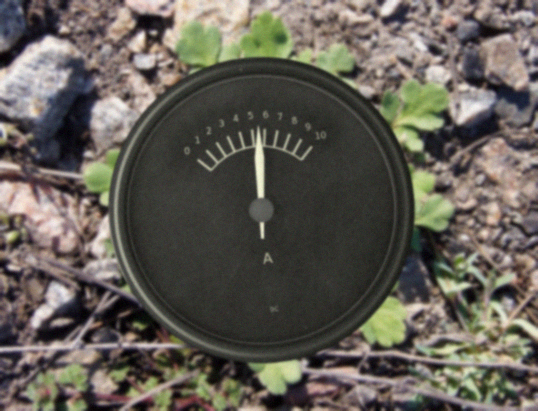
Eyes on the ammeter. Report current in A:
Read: 5.5 A
